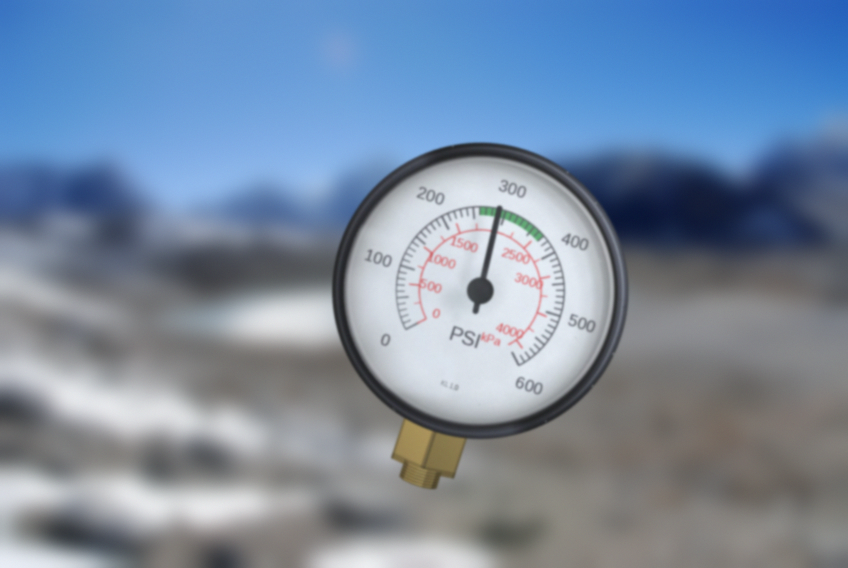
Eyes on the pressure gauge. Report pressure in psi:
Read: 290 psi
